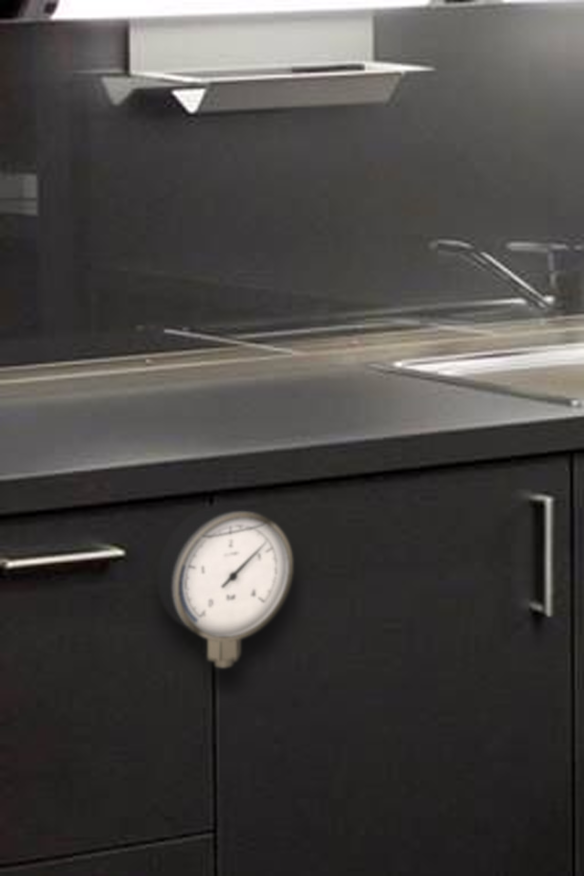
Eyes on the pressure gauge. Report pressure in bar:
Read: 2.8 bar
